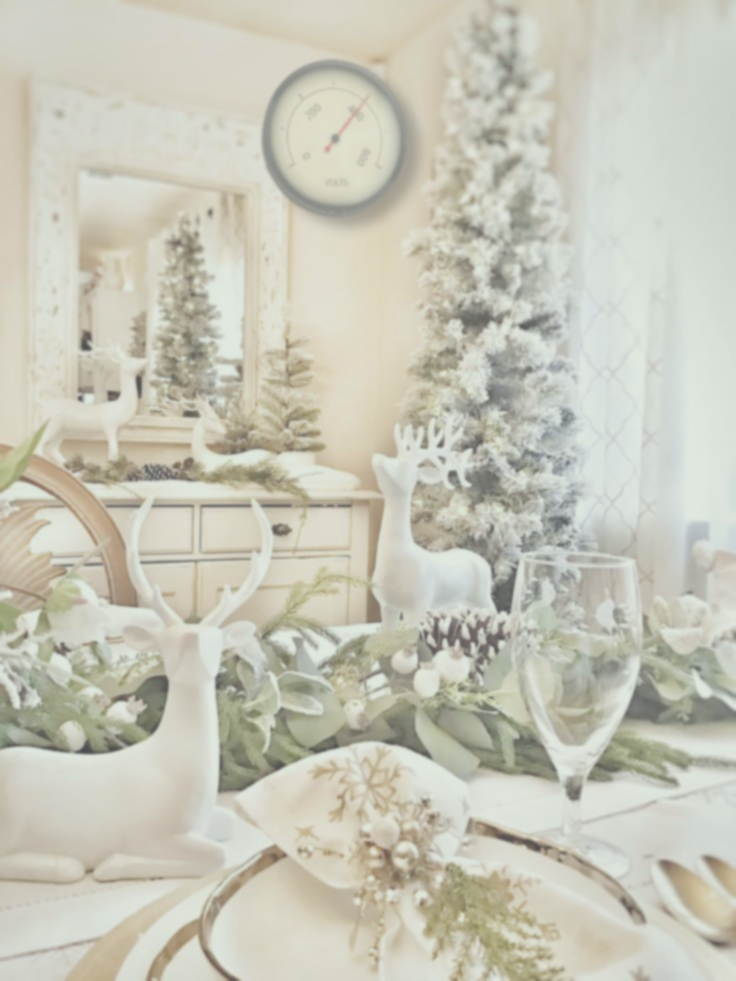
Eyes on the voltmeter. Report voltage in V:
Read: 400 V
